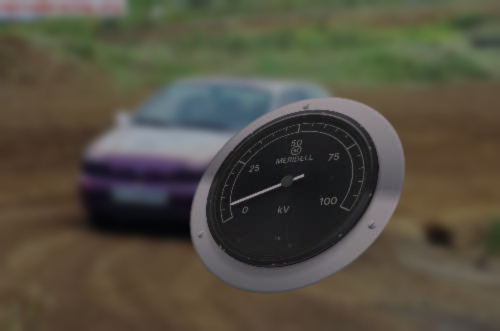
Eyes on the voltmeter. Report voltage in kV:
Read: 5 kV
